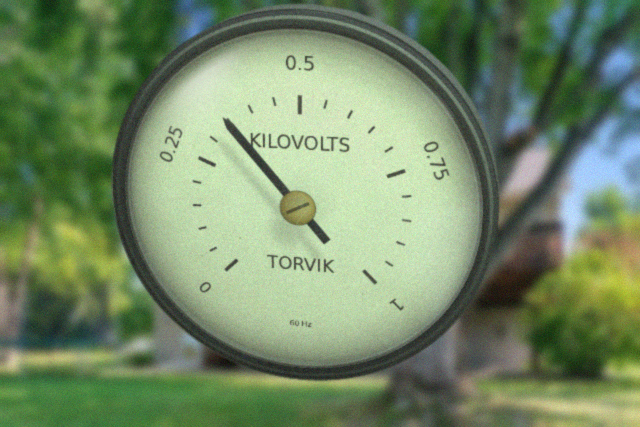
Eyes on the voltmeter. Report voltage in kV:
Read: 0.35 kV
